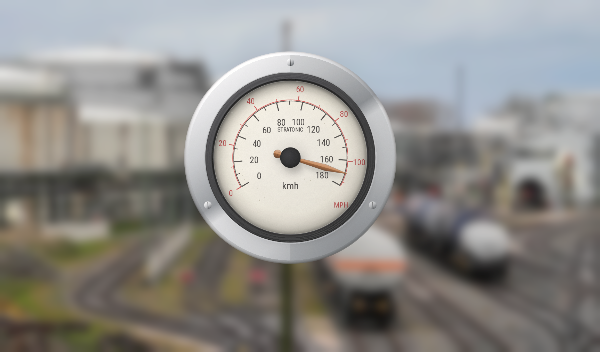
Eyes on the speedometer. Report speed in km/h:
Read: 170 km/h
